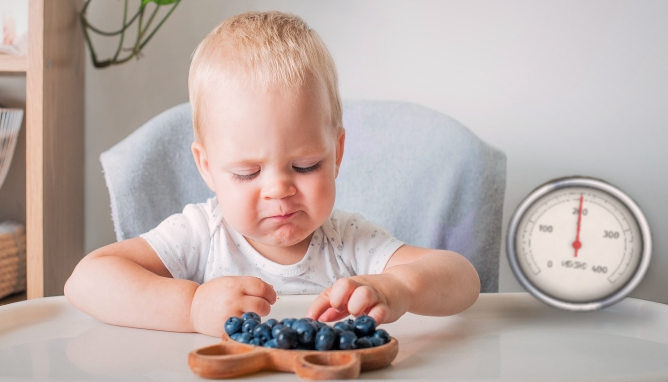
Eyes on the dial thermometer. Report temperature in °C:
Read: 200 °C
